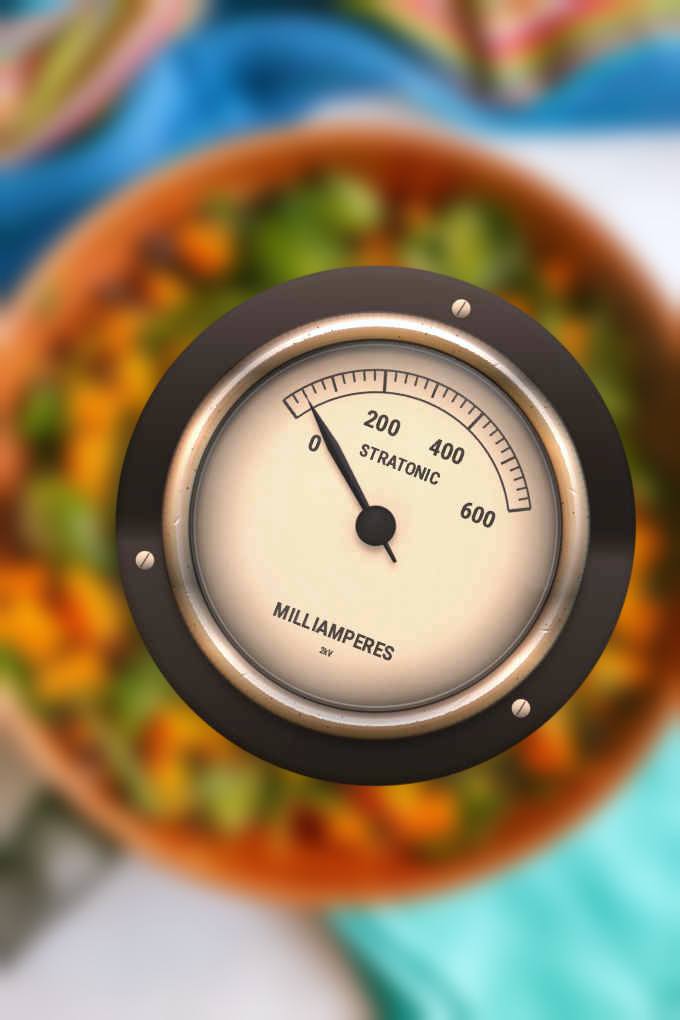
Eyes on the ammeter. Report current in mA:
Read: 40 mA
